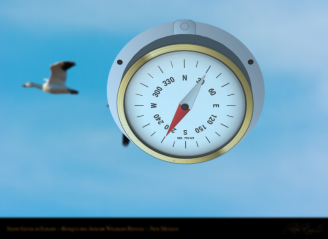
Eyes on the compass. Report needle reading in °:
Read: 210 °
